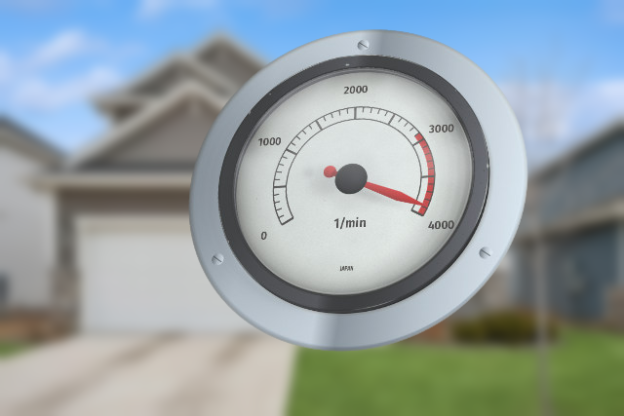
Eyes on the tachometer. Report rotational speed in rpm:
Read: 3900 rpm
